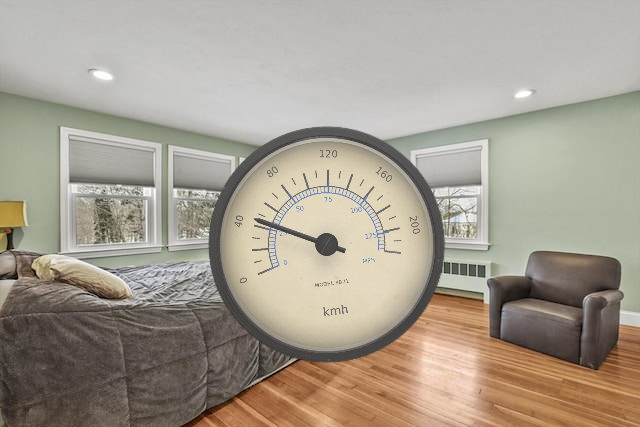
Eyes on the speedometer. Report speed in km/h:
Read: 45 km/h
